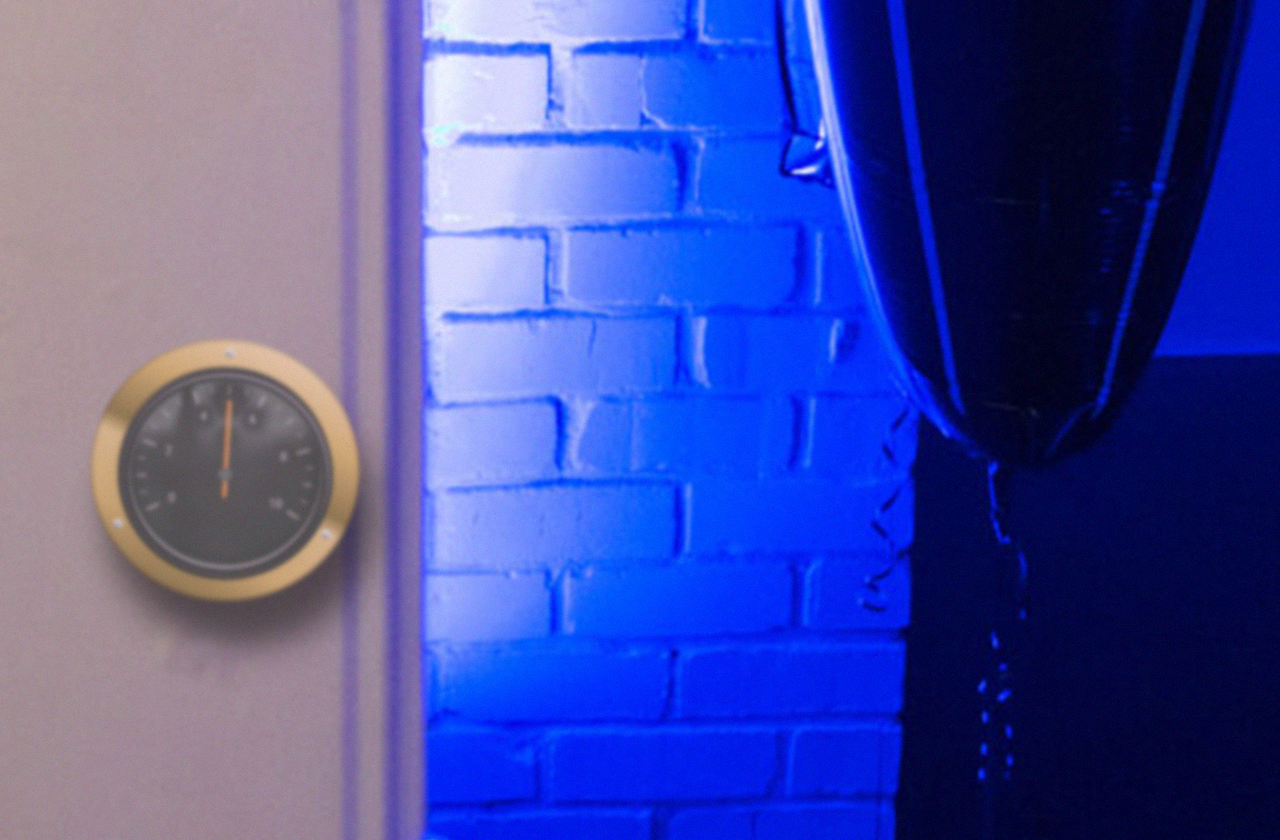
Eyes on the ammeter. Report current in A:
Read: 5 A
